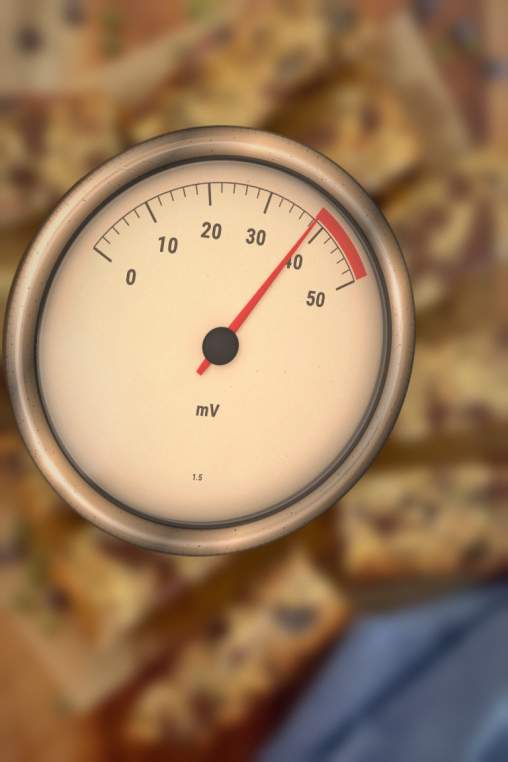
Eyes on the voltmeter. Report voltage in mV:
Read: 38 mV
